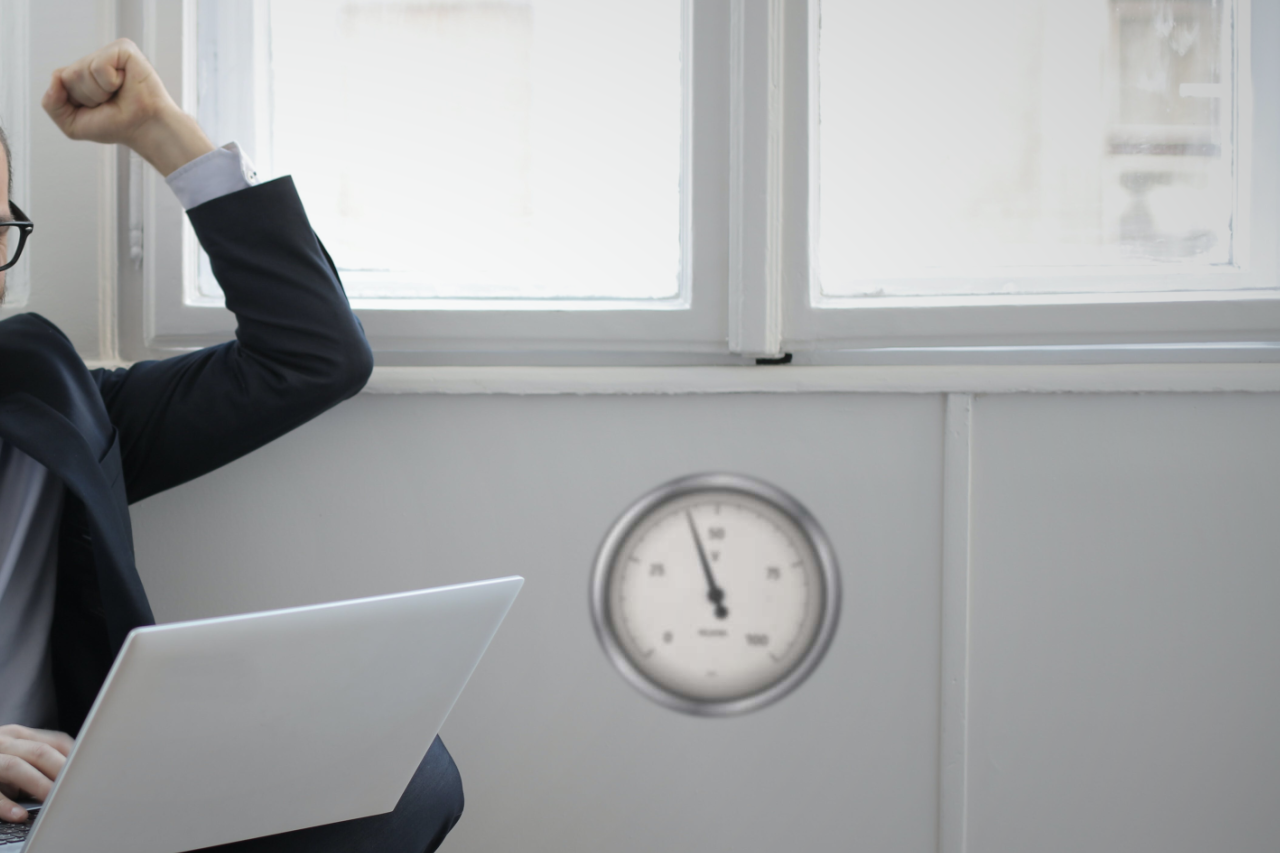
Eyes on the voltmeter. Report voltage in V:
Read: 42.5 V
